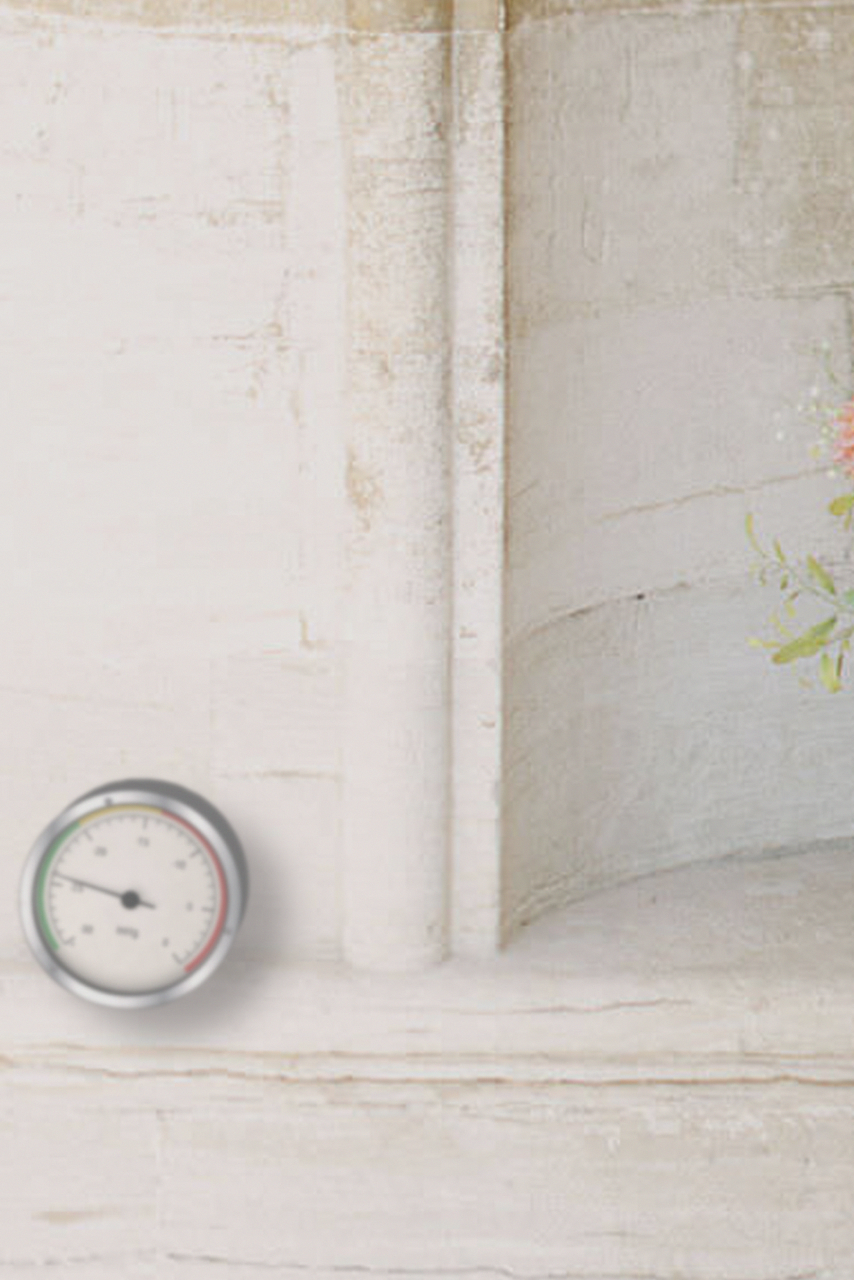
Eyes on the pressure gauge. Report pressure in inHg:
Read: -24 inHg
